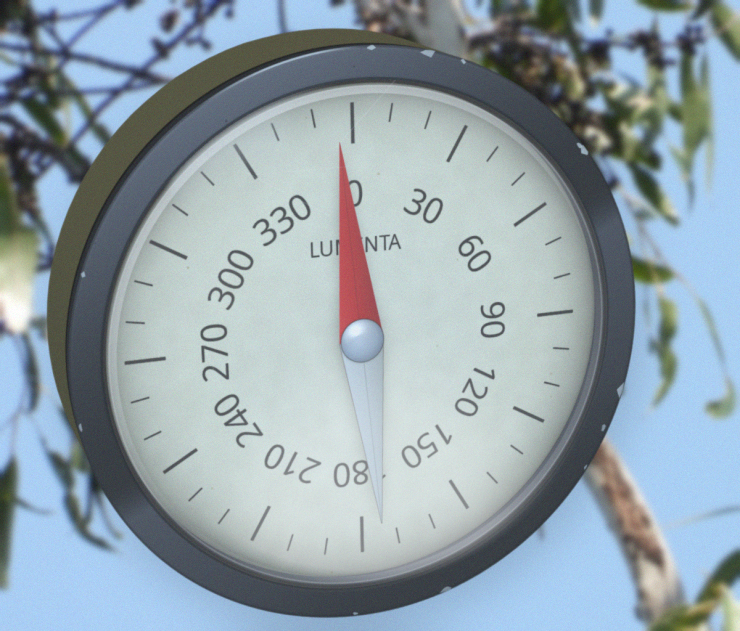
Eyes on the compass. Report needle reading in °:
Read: 355 °
